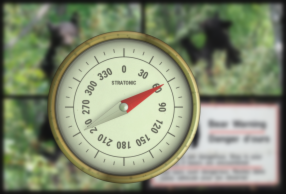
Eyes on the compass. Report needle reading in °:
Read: 60 °
